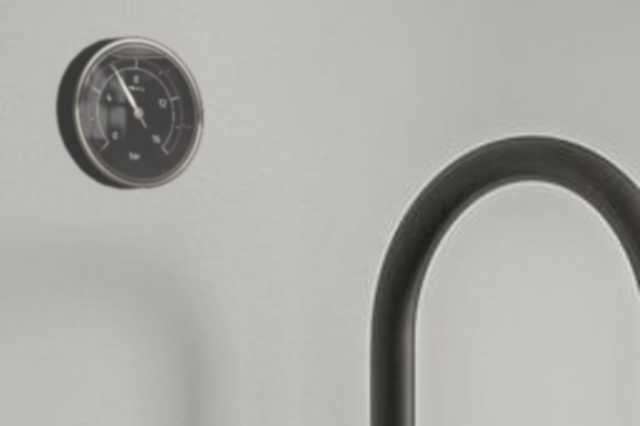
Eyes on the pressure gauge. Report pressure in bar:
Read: 6 bar
